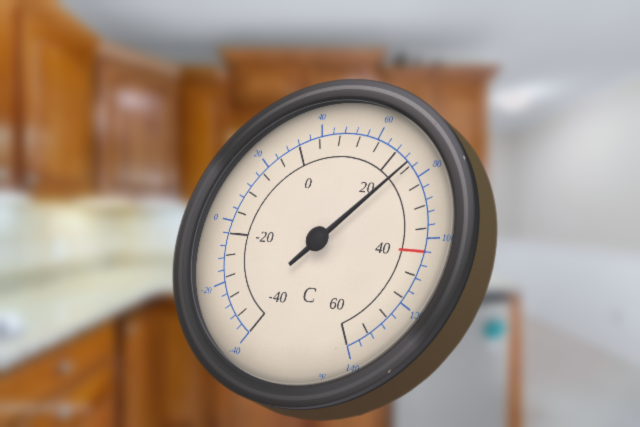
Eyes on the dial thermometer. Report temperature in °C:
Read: 24 °C
